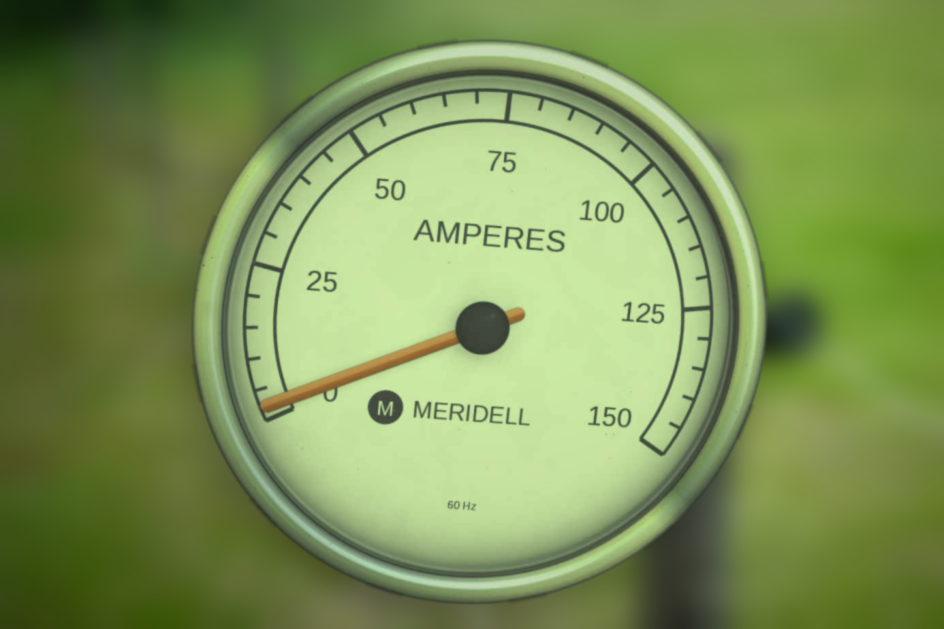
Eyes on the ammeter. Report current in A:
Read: 2.5 A
